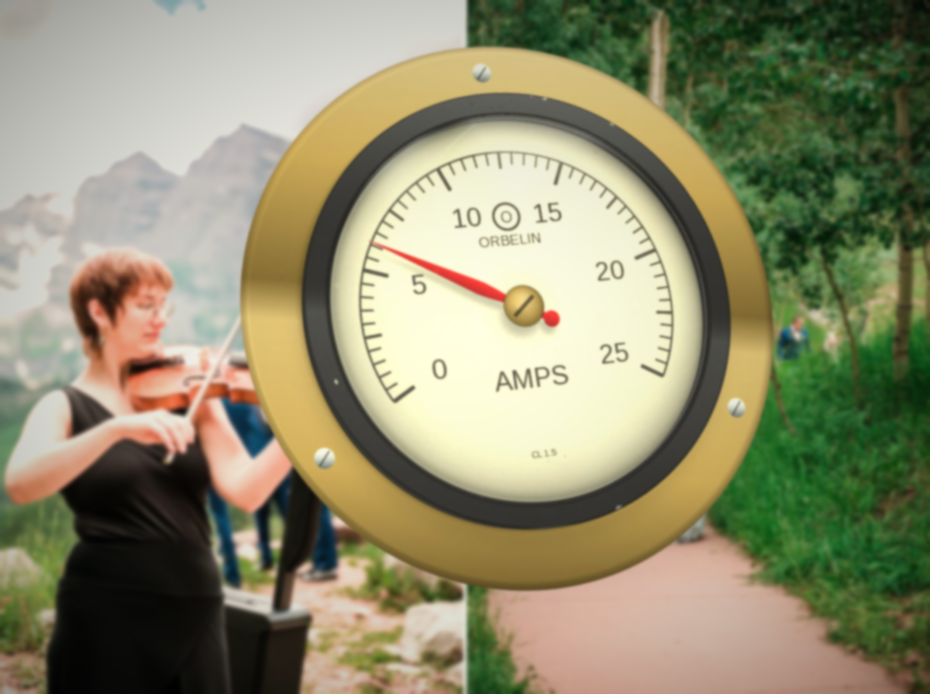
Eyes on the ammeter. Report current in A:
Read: 6 A
